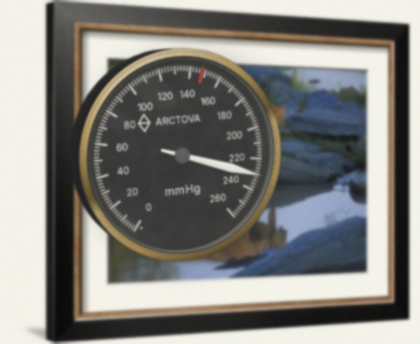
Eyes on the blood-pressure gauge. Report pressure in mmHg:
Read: 230 mmHg
